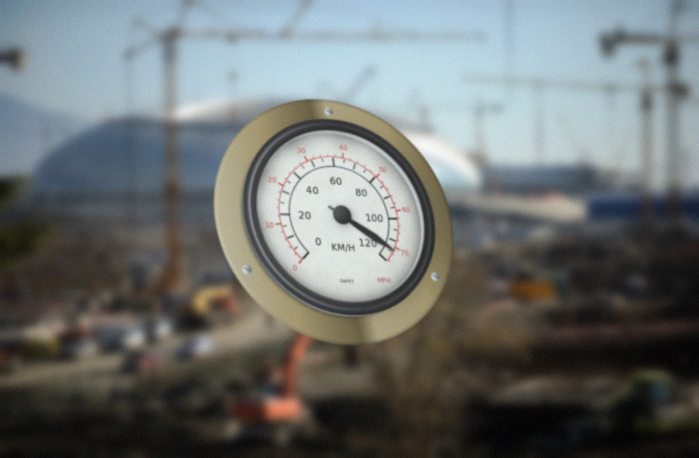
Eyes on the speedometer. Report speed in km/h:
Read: 115 km/h
